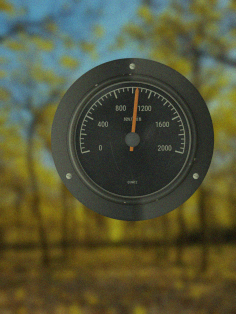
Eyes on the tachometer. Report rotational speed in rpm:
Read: 1050 rpm
